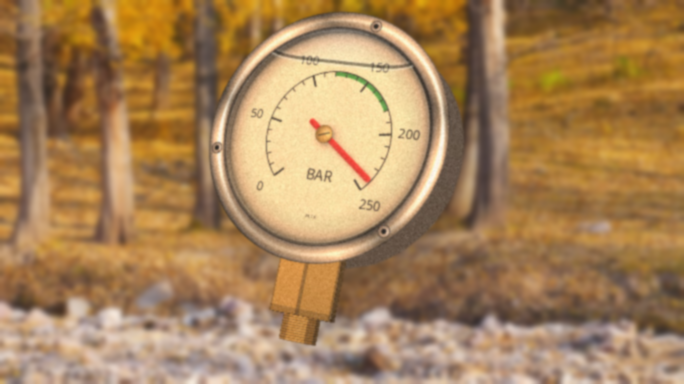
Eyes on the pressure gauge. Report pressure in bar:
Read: 240 bar
